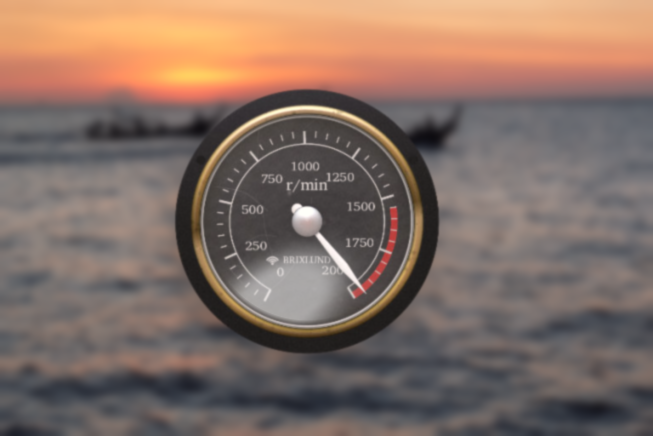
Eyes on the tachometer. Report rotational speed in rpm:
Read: 1950 rpm
